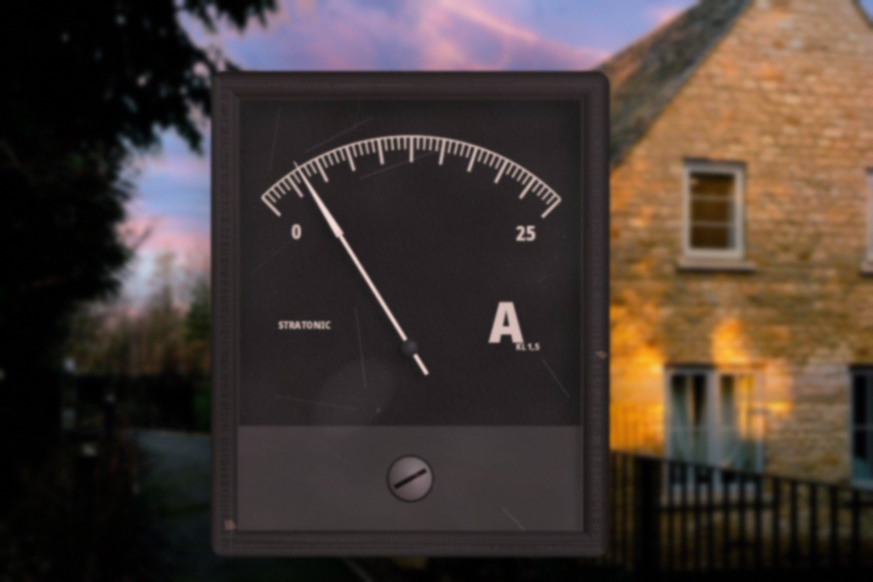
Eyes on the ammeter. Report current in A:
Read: 3.5 A
